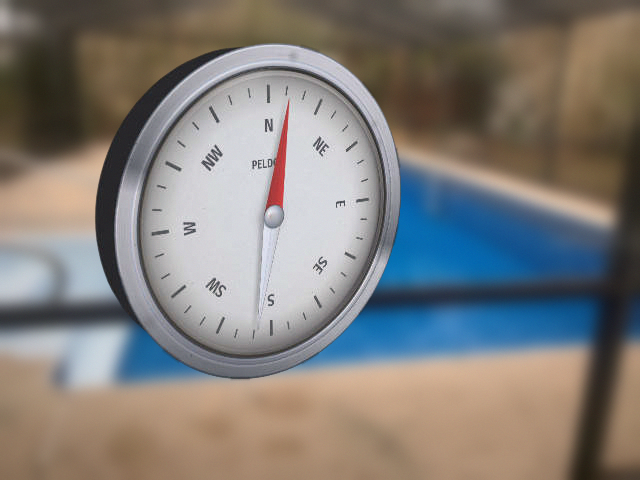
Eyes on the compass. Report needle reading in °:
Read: 10 °
